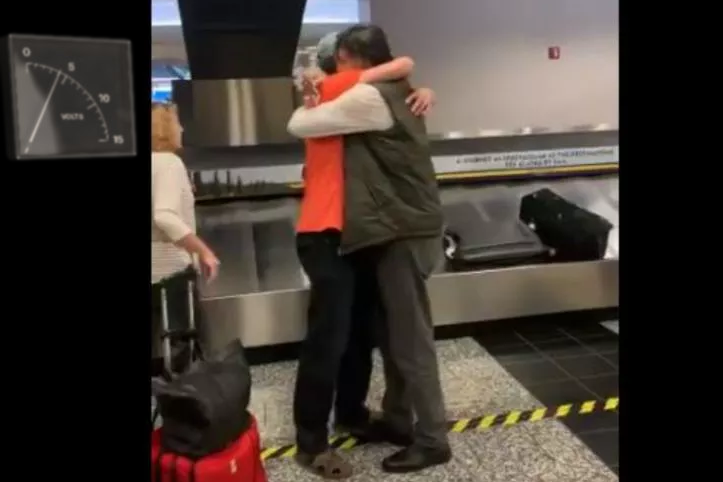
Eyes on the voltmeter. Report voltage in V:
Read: 4 V
